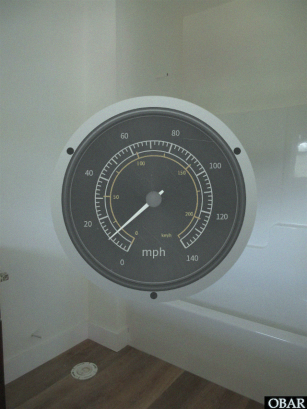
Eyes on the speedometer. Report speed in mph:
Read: 10 mph
